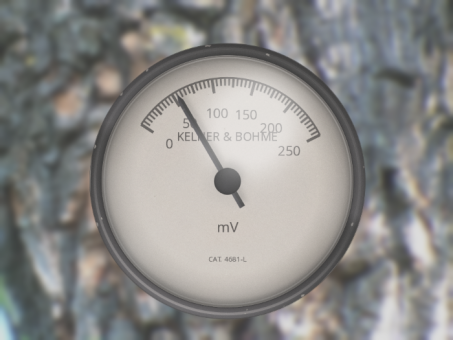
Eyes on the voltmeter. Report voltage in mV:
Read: 55 mV
